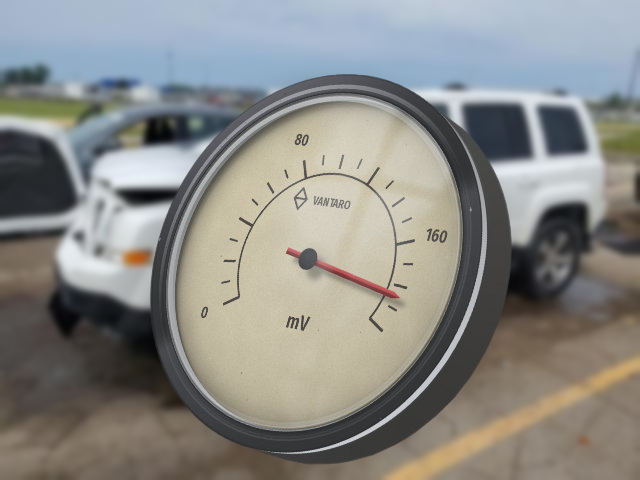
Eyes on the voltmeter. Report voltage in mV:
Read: 185 mV
